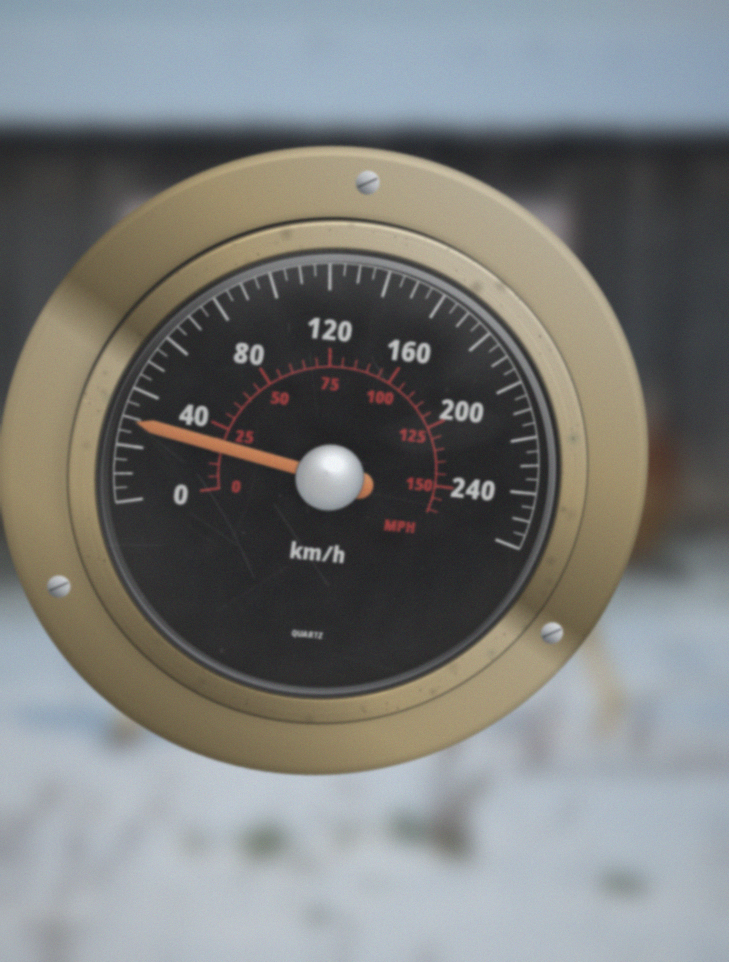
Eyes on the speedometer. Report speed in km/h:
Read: 30 km/h
